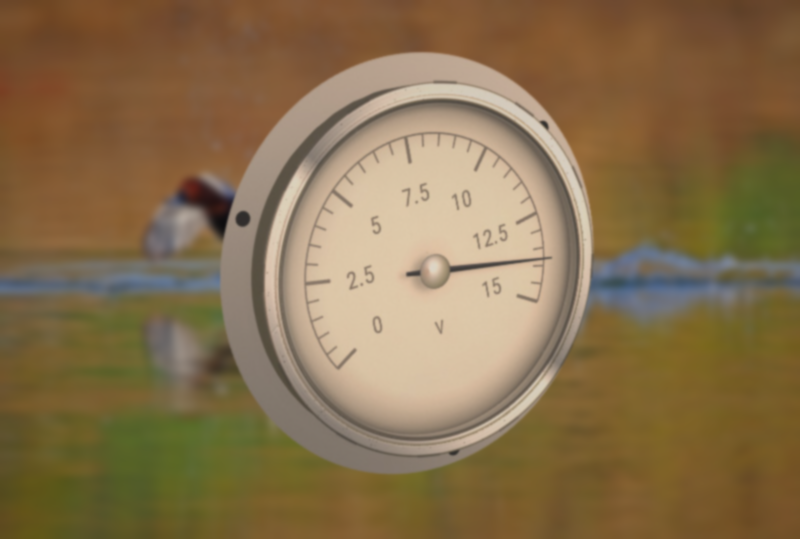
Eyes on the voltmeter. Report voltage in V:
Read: 13.75 V
